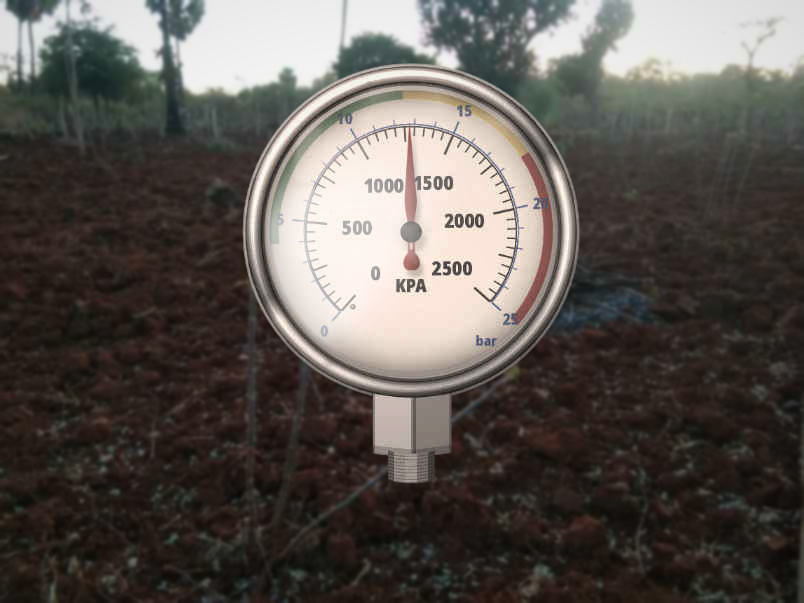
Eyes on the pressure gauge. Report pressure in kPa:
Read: 1275 kPa
